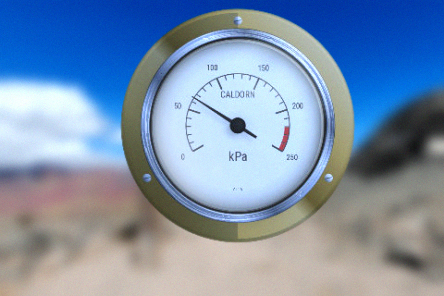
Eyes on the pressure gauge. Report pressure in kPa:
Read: 65 kPa
